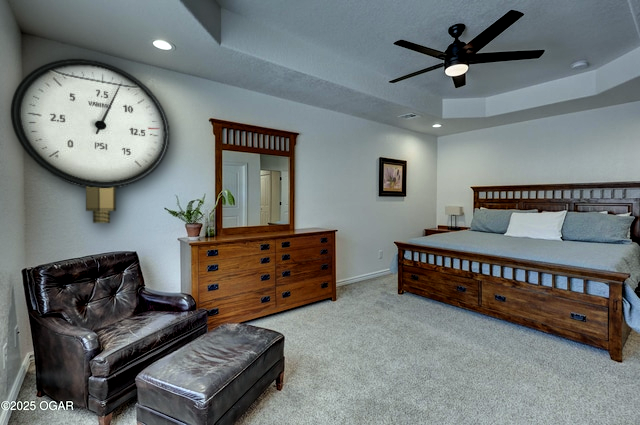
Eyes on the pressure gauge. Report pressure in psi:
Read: 8.5 psi
